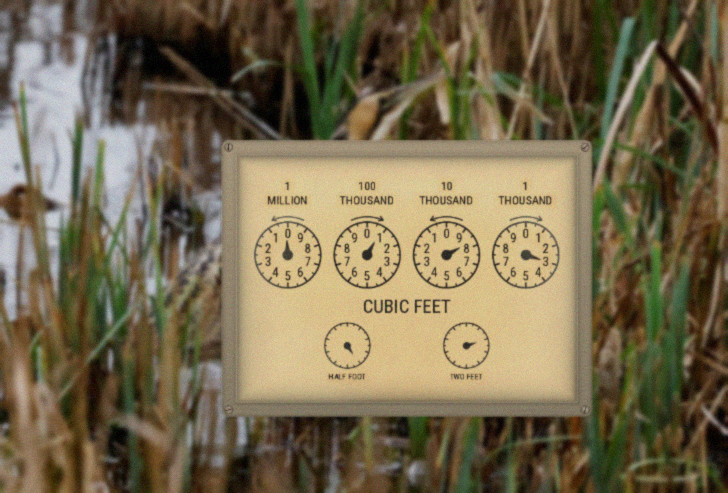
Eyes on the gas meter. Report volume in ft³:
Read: 8300 ft³
